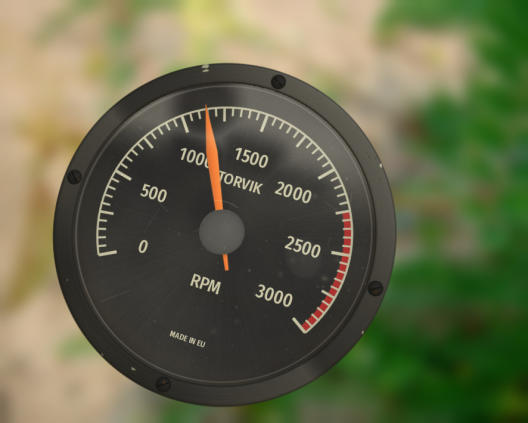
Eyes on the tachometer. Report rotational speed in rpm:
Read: 1150 rpm
